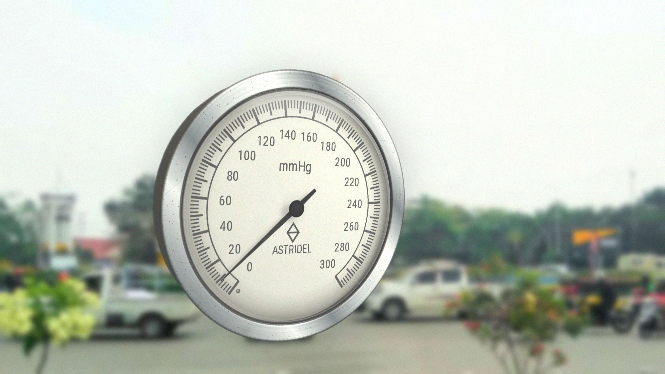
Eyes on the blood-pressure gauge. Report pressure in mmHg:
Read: 10 mmHg
